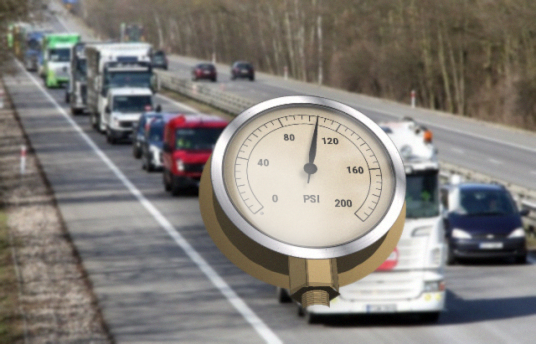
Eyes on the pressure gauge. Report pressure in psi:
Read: 105 psi
